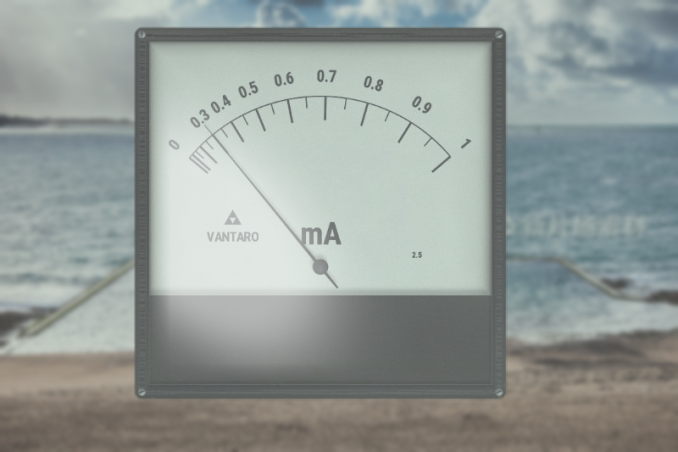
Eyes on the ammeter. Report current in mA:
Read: 0.3 mA
